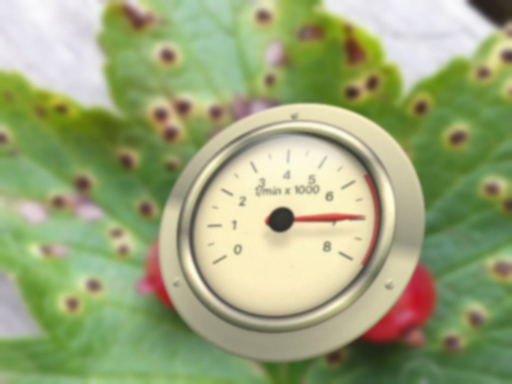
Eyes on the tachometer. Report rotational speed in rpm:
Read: 7000 rpm
